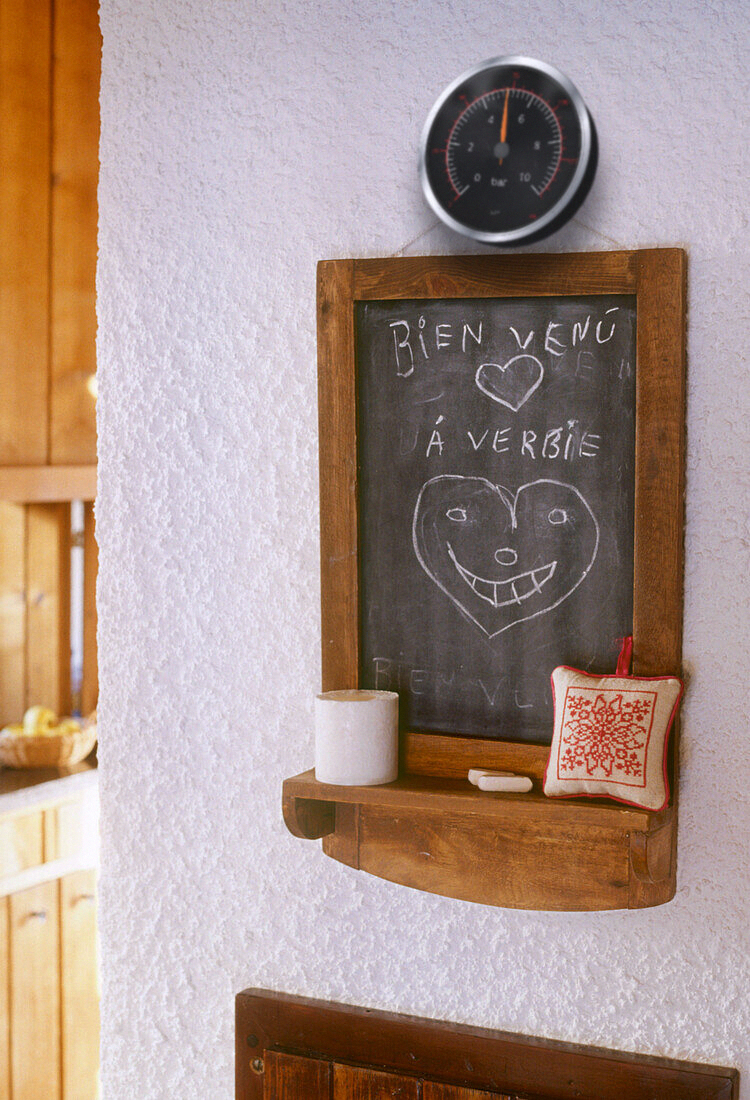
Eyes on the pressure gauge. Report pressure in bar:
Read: 5 bar
